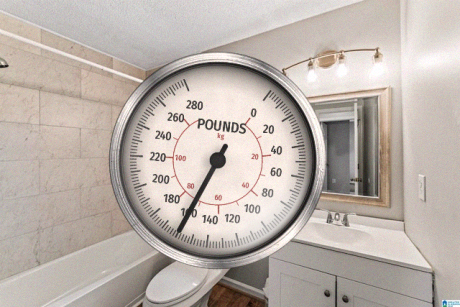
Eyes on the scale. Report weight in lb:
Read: 160 lb
